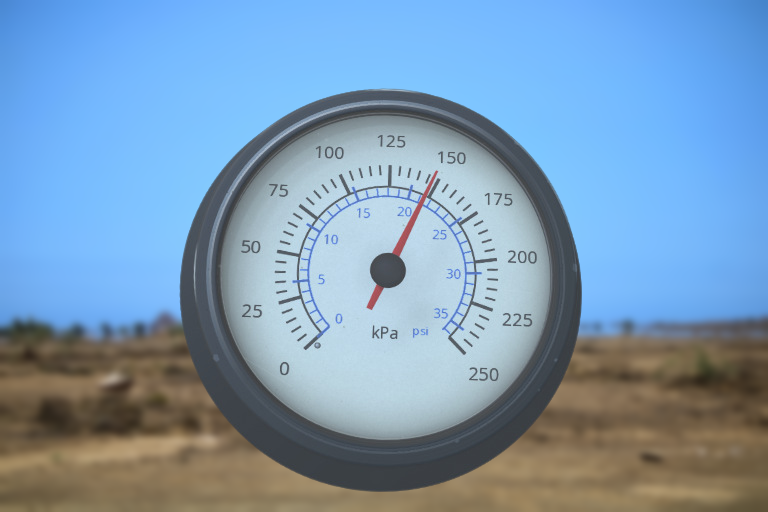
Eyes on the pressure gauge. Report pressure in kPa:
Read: 147.5 kPa
